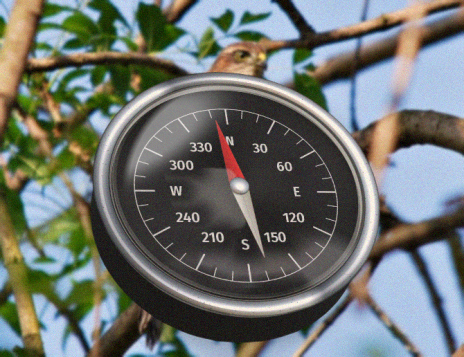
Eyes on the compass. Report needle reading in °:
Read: 350 °
